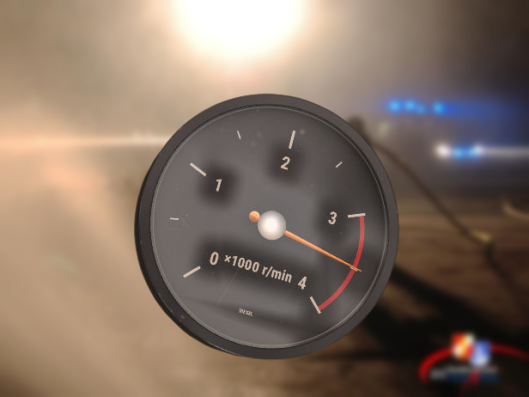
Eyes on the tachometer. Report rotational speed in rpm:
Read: 3500 rpm
